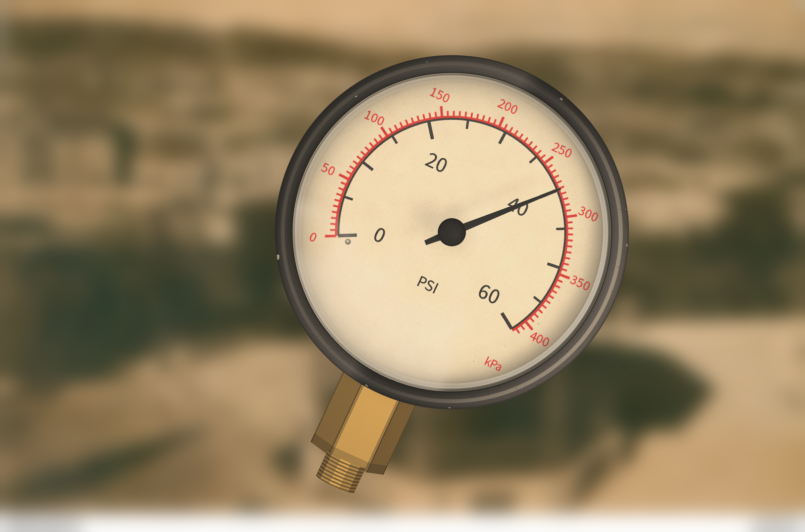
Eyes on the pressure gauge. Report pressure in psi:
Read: 40 psi
